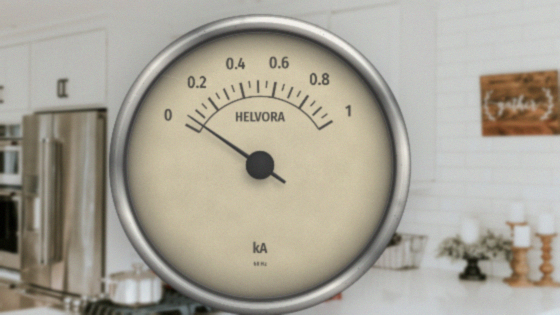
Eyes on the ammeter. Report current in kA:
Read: 0.05 kA
